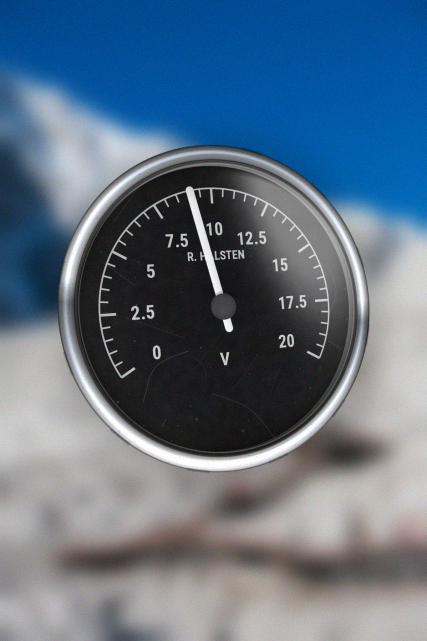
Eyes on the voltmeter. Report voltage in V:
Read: 9 V
